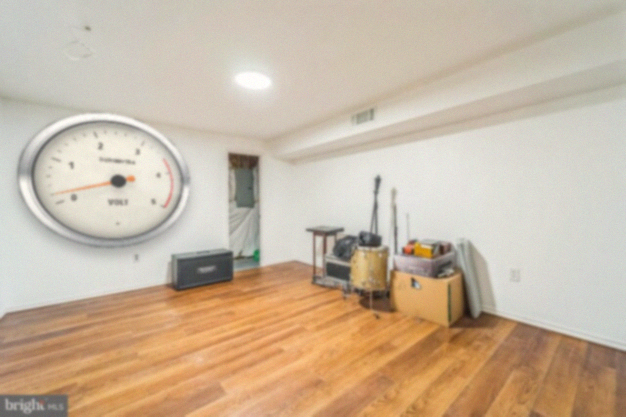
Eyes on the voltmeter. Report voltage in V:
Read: 0.2 V
